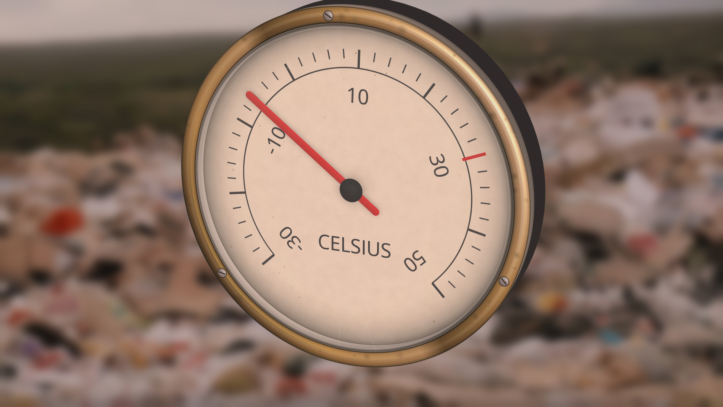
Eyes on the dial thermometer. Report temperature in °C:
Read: -6 °C
